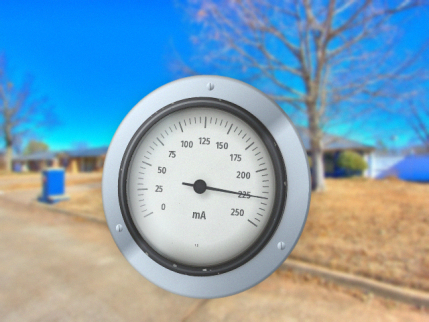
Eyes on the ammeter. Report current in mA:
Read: 225 mA
